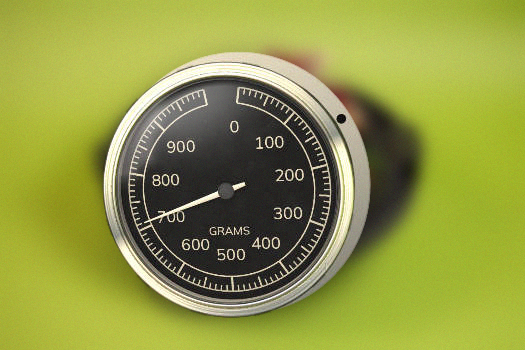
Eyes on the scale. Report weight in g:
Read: 710 g
